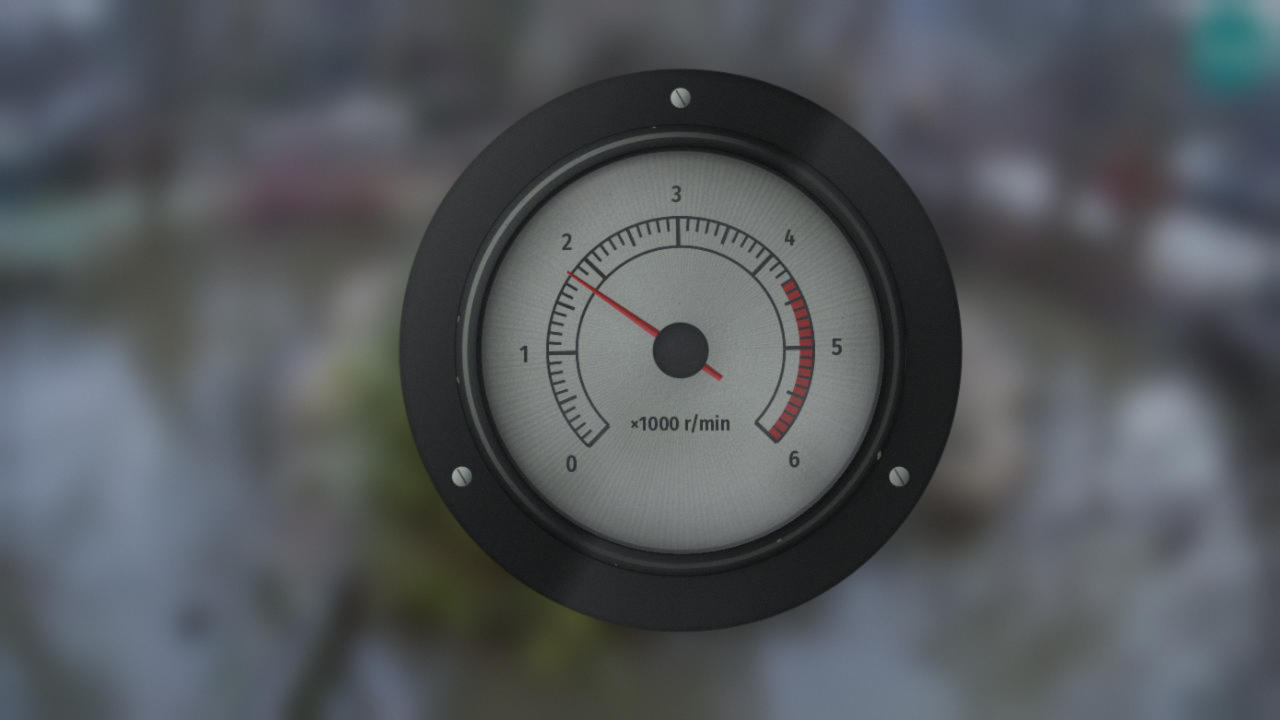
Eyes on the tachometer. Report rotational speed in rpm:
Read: 1800 rpm
